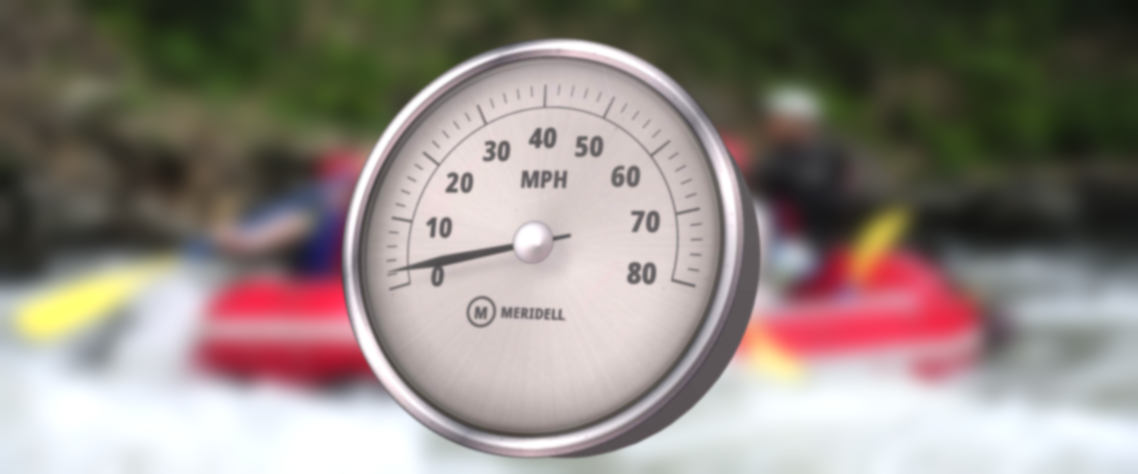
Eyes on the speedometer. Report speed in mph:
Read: 2 mph
